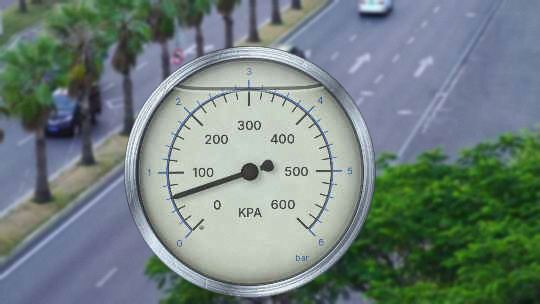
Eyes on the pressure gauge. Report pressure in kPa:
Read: 60 kPa
